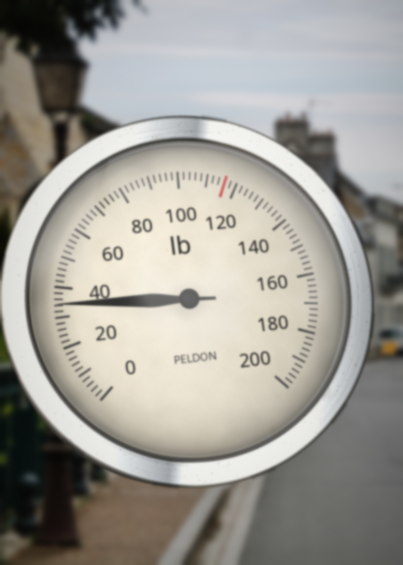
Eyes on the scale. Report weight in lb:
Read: 34 lb
